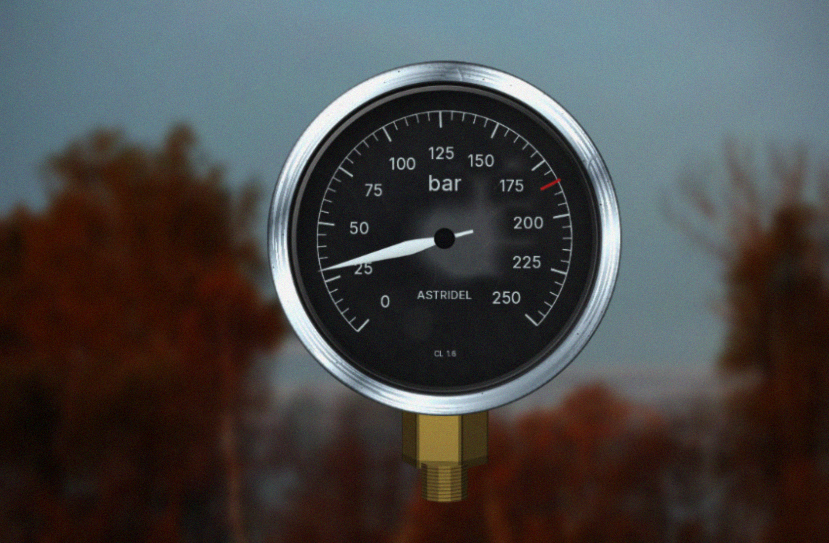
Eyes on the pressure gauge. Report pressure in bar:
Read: 30 bar
